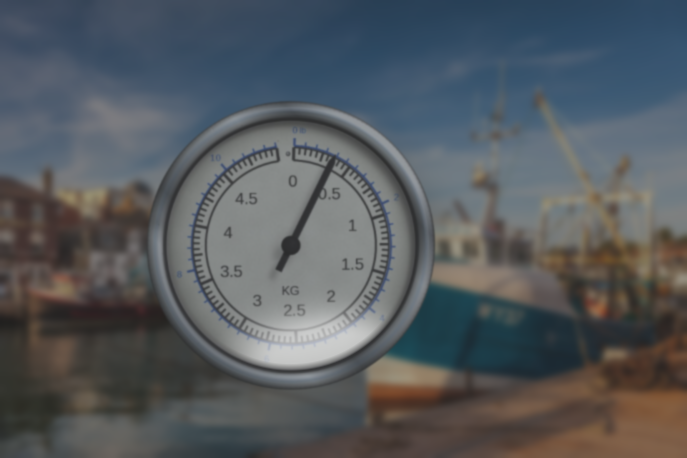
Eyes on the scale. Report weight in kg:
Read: 0.35 kg
